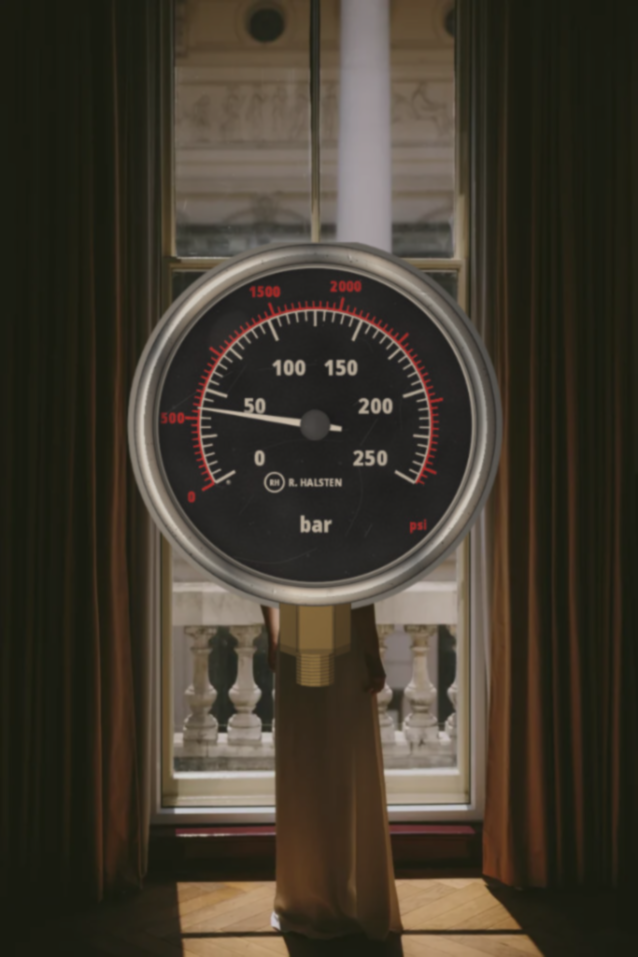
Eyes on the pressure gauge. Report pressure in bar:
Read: 40 bar
